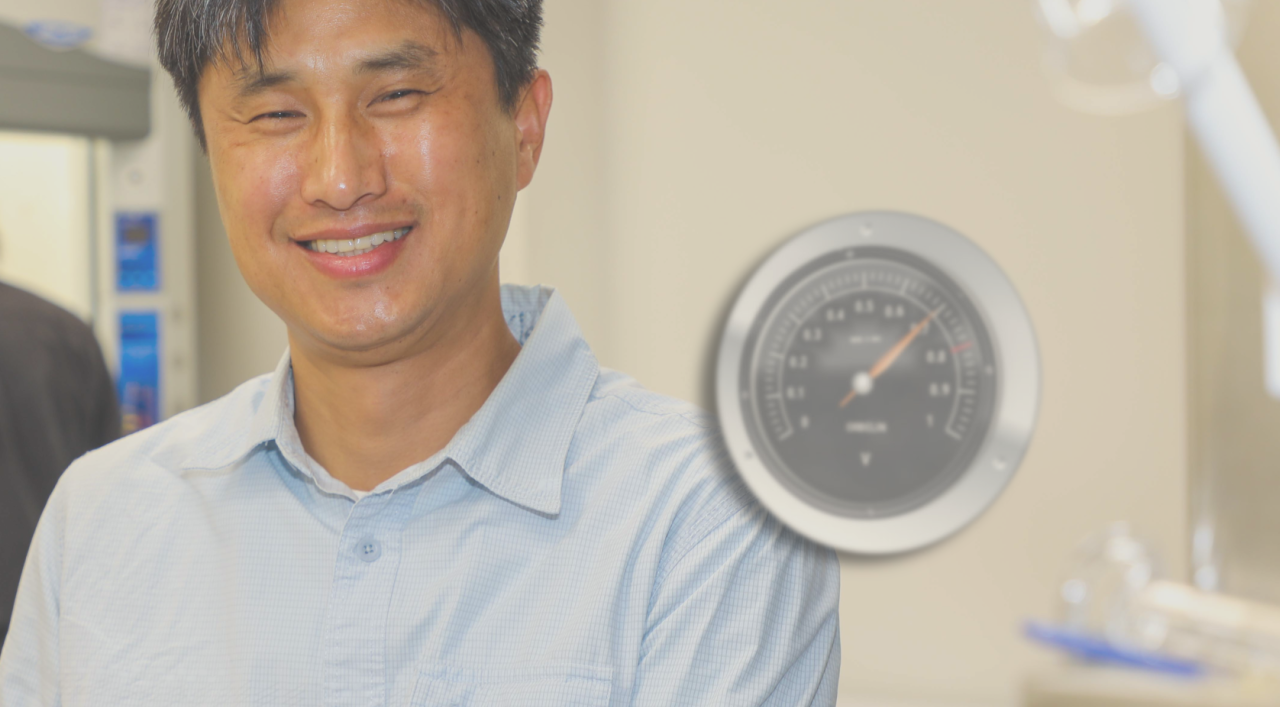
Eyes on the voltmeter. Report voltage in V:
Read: 0.7 V
